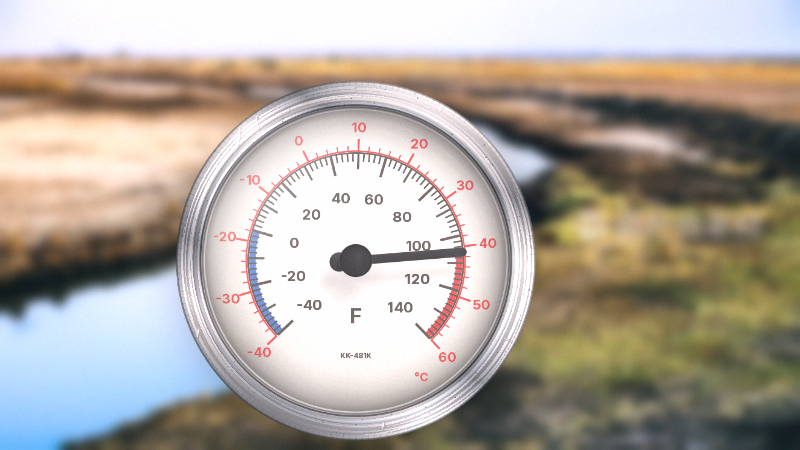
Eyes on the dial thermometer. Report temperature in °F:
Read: 106 °F
